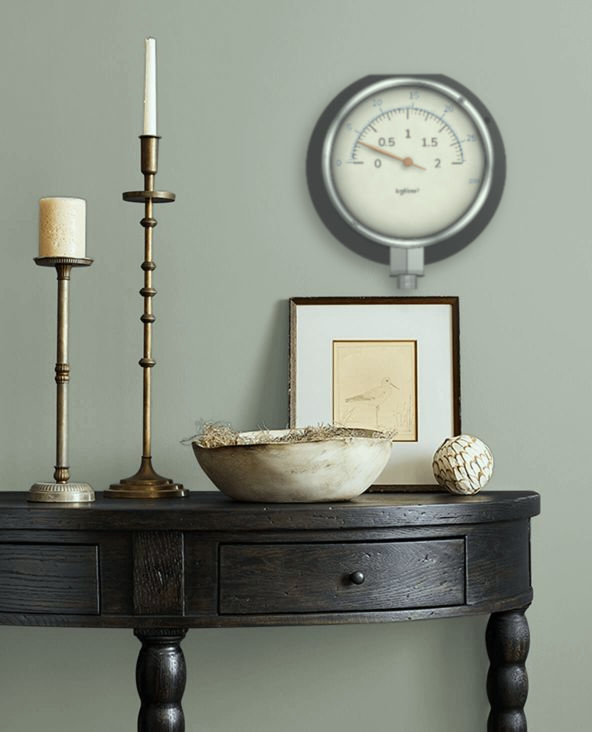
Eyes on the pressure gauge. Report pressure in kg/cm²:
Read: 0.25 kg/cm²
